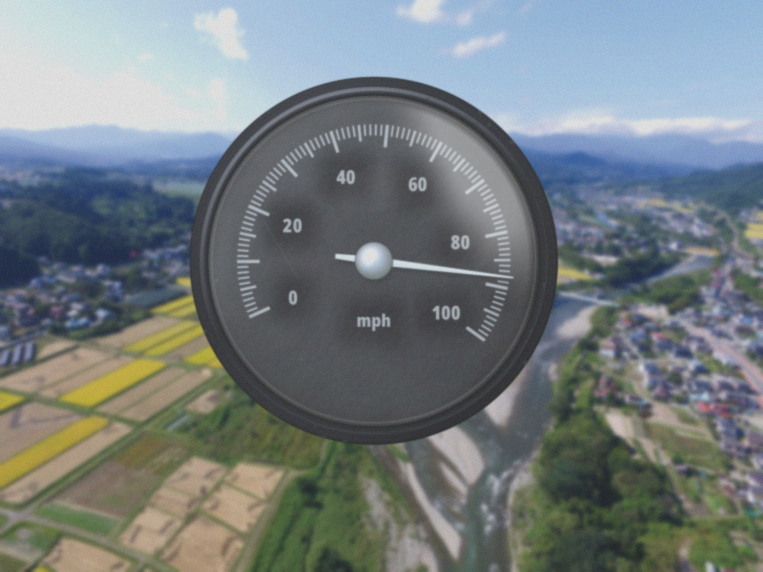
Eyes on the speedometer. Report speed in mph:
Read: 88 mph
